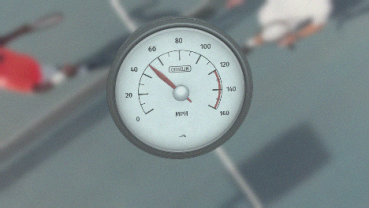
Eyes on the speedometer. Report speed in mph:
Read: 50 mph
